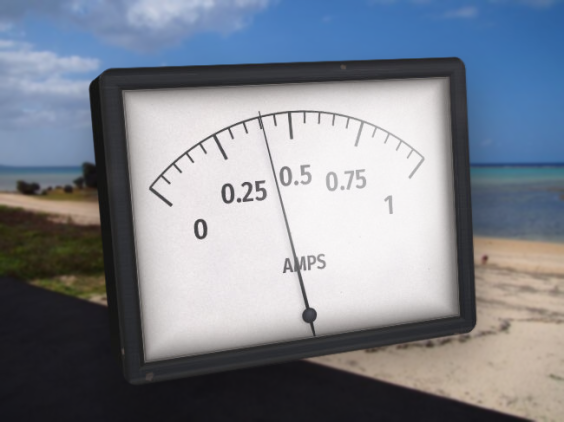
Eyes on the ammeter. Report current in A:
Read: 0.4 A
